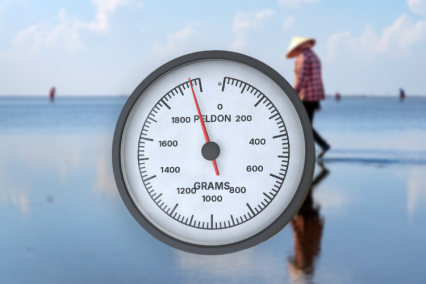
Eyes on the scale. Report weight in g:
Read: 1960 g
